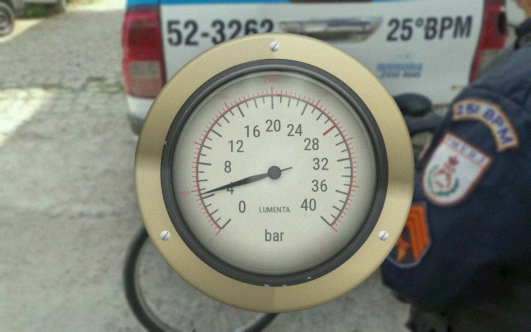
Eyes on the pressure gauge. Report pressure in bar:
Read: 4.5 bar
